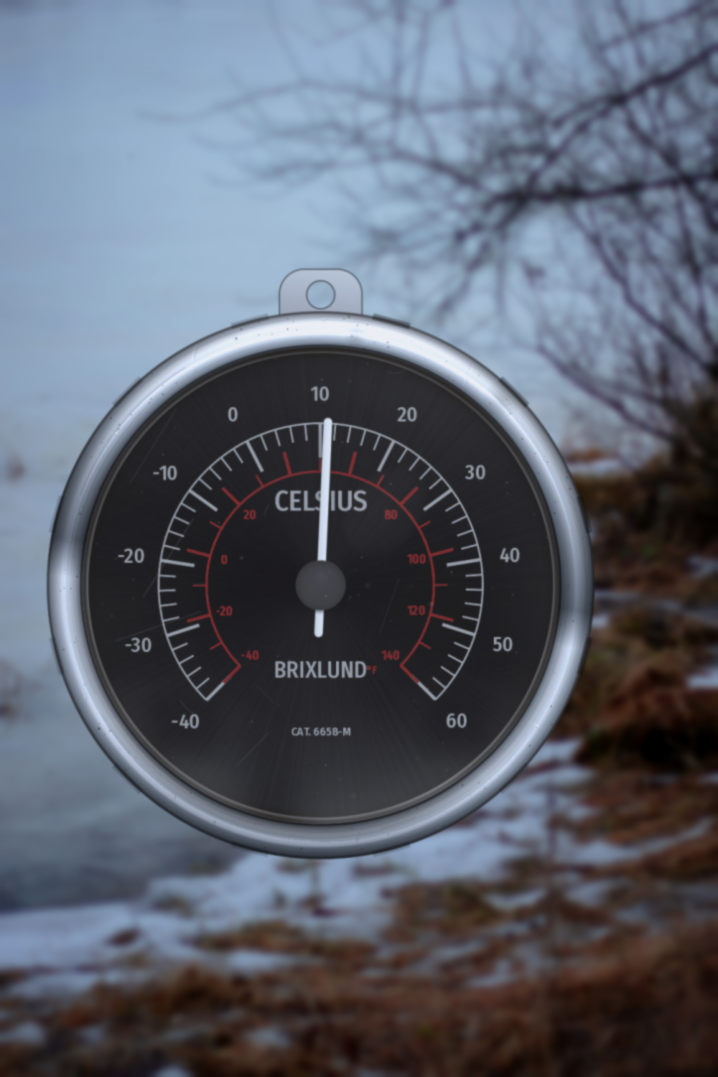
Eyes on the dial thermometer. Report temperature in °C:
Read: 11 °C
